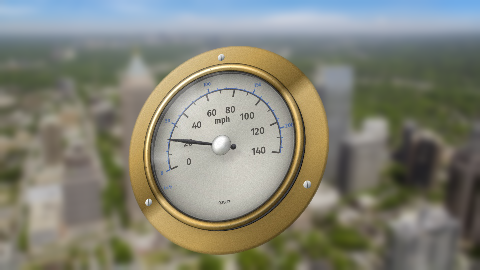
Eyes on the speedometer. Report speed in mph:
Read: 20 mph
